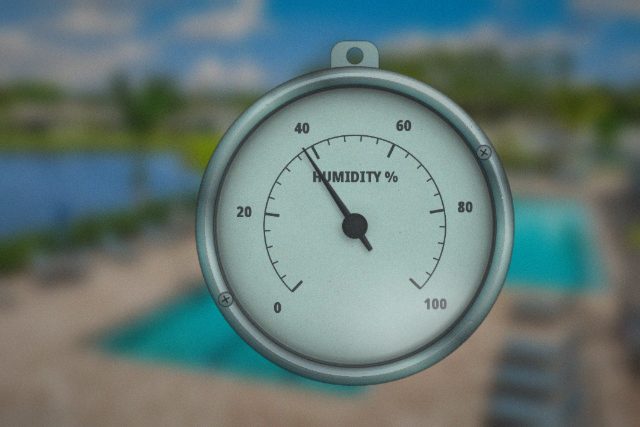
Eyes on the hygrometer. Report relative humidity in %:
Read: 38 %
